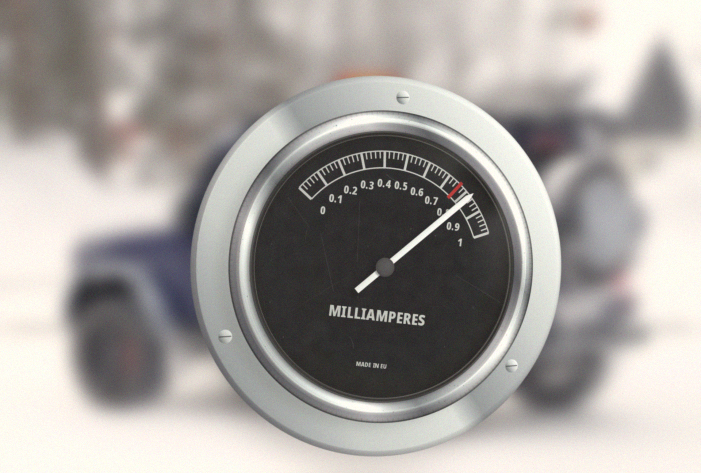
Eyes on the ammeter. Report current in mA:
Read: 0.82 mA
